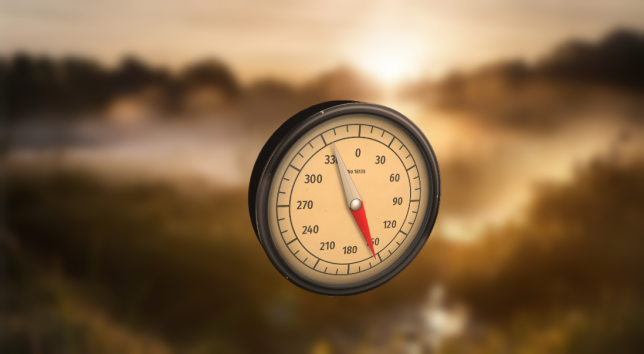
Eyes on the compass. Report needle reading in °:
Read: 155 °
